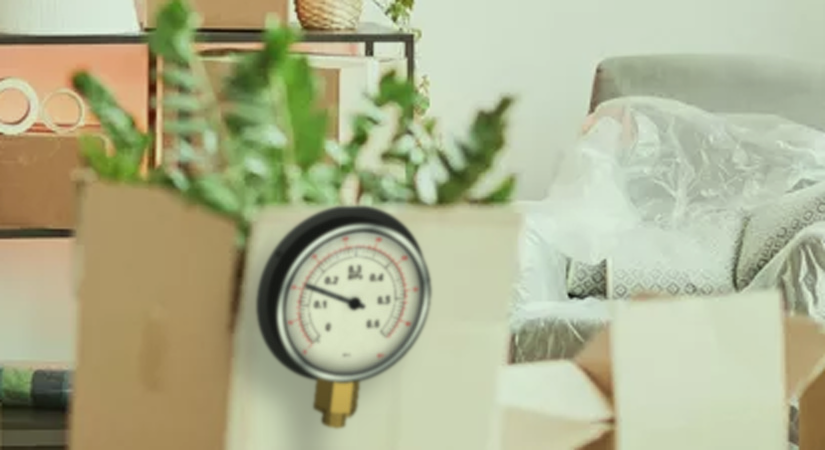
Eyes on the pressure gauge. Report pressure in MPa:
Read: 0.15 MPa
